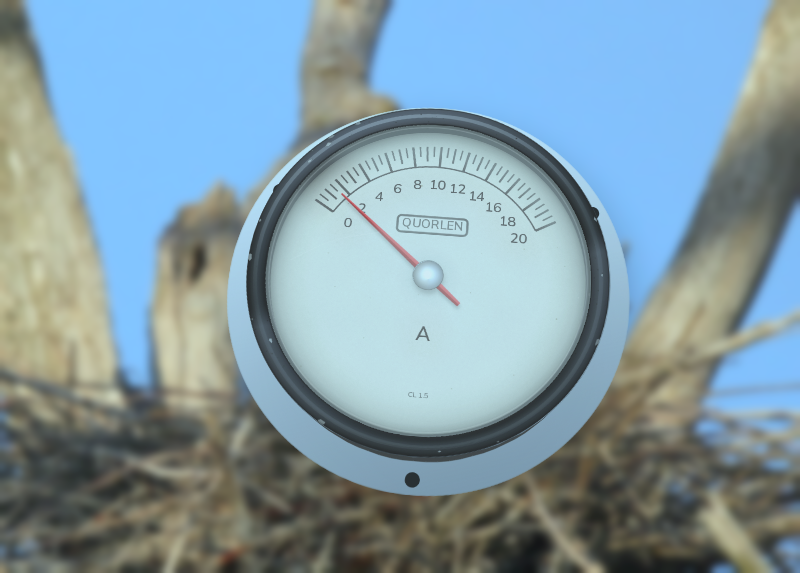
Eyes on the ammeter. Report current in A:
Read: 1.5 A
